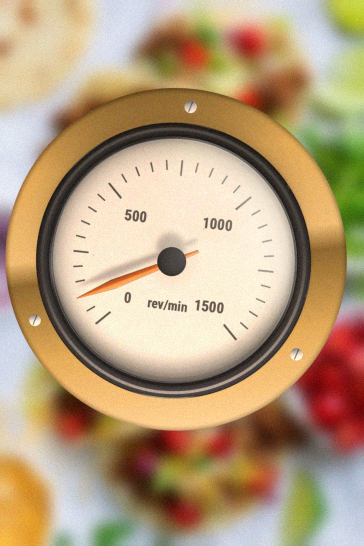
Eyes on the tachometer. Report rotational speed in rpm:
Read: 100 rpm
